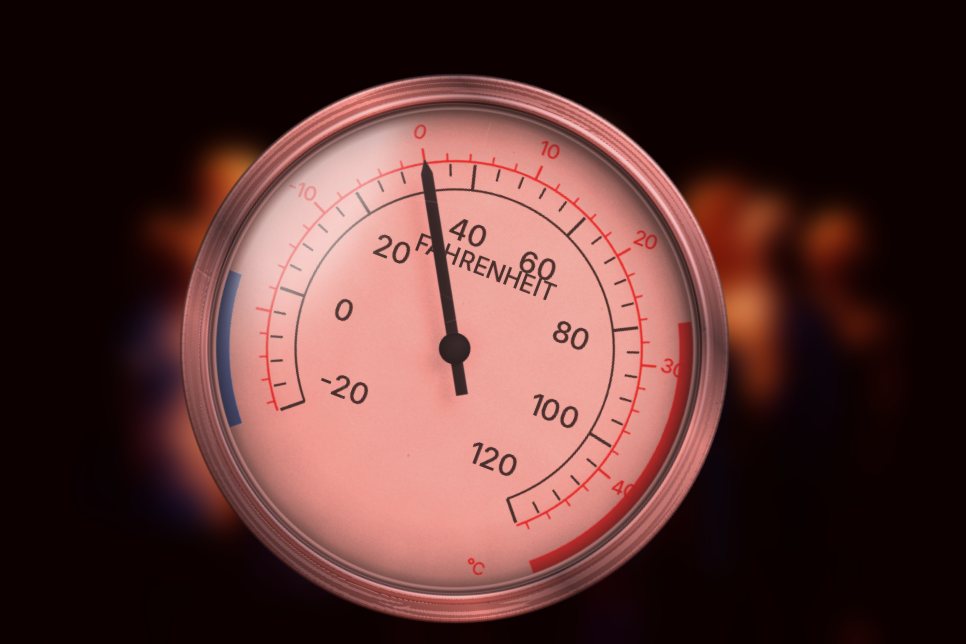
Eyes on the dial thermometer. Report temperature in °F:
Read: 32 °F
